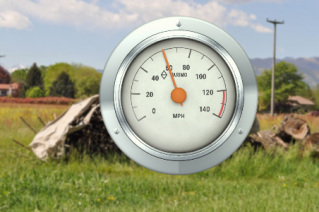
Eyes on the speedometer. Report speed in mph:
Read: 60 mph
